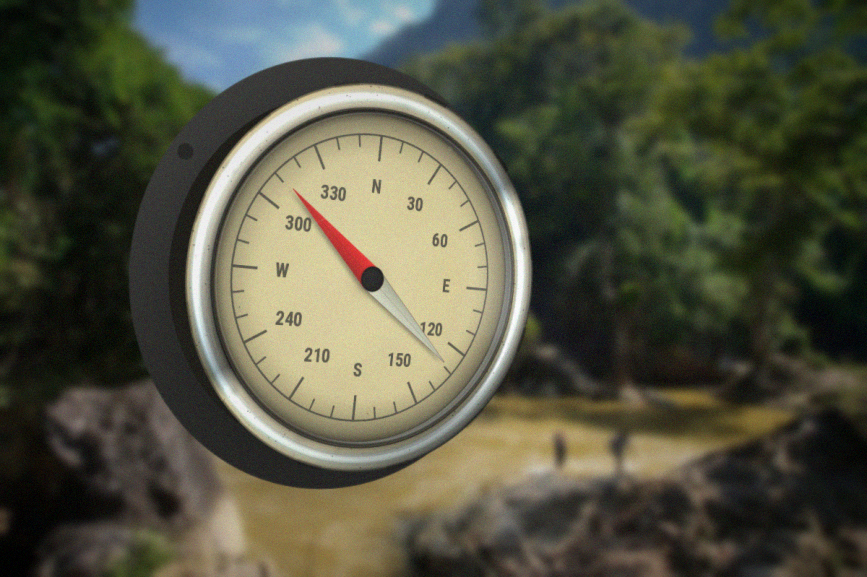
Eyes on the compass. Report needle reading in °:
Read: 310 °
